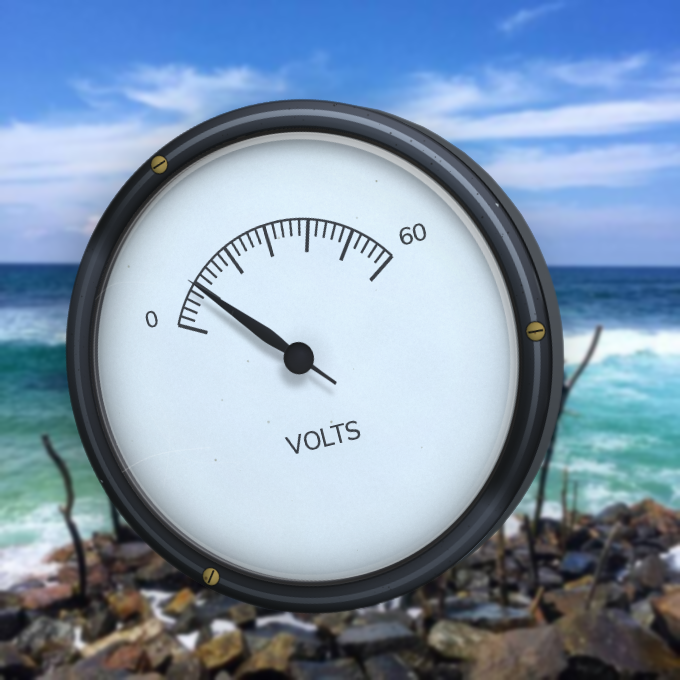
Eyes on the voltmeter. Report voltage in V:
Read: 10 V
